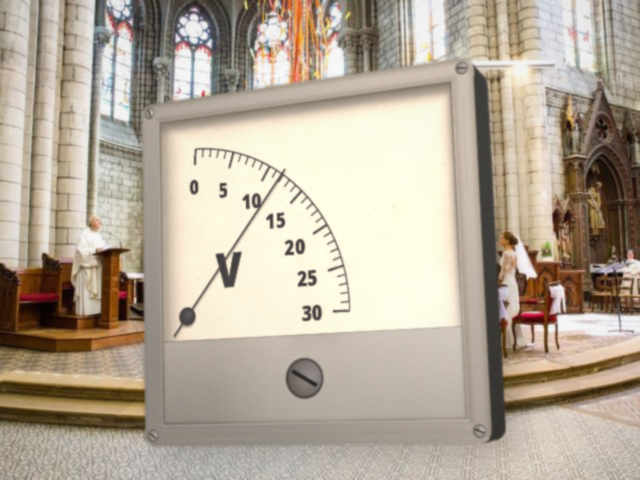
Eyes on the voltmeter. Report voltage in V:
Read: 12 V
